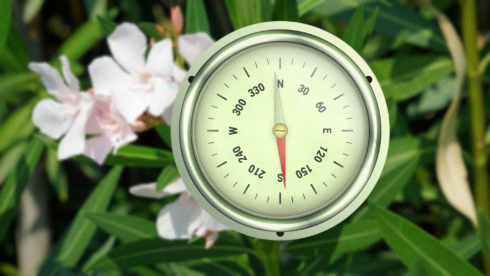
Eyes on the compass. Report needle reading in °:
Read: 175 °
